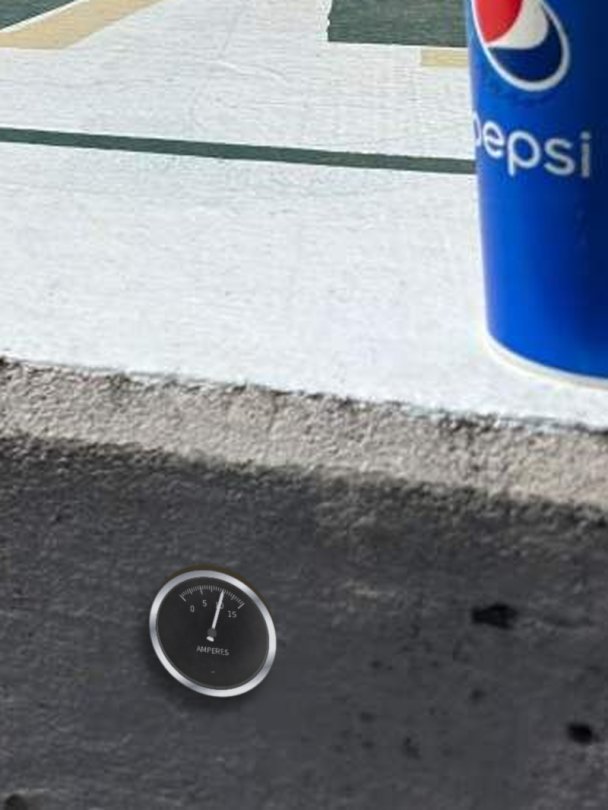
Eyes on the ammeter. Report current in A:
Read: 10 A
